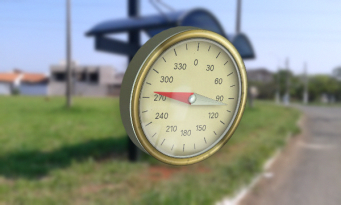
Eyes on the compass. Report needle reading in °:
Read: 277.5 °
